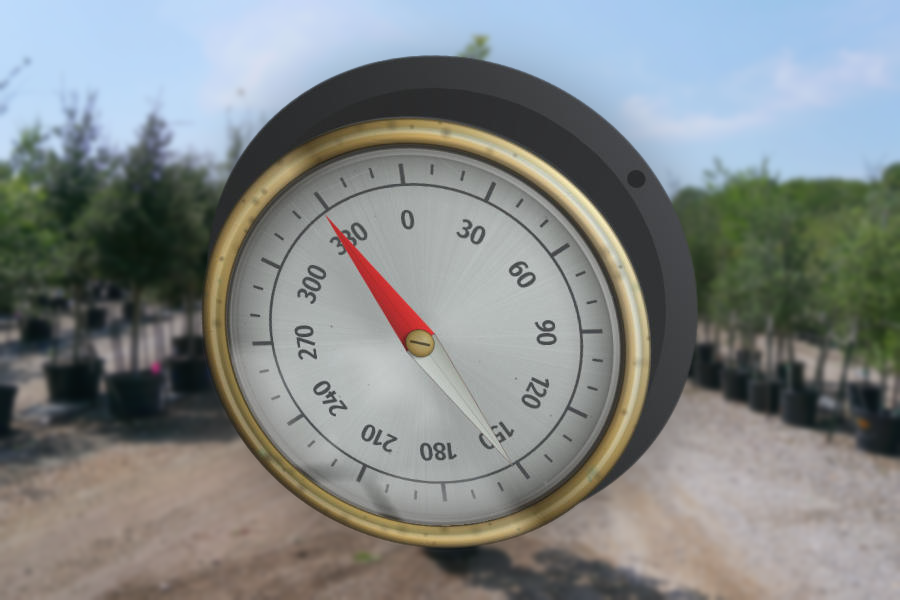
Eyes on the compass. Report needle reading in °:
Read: 330 °
